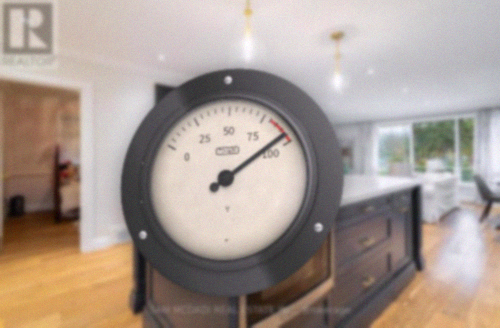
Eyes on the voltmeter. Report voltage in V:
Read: 95 V
